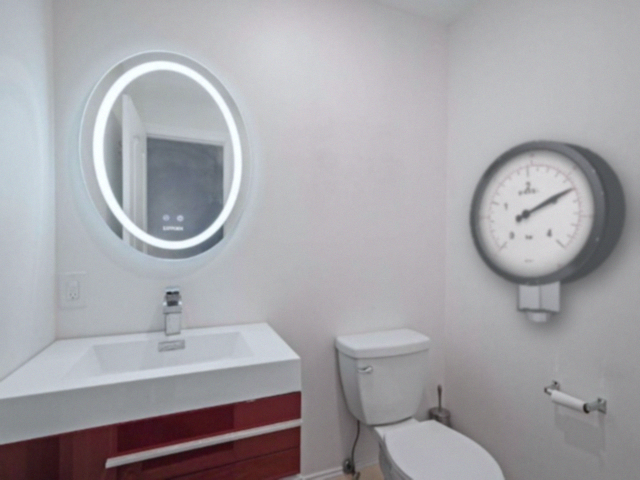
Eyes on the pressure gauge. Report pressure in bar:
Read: 3 bar
